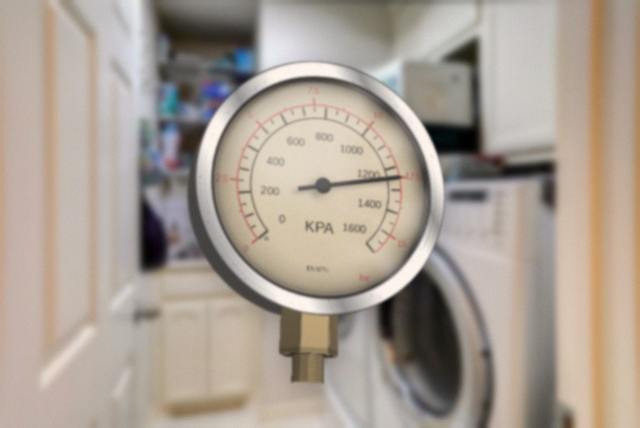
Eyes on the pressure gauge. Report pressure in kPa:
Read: 1250 kPa
